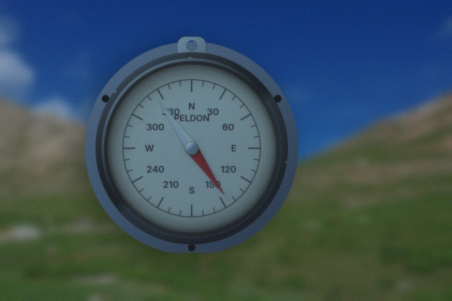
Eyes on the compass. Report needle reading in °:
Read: 145 °
